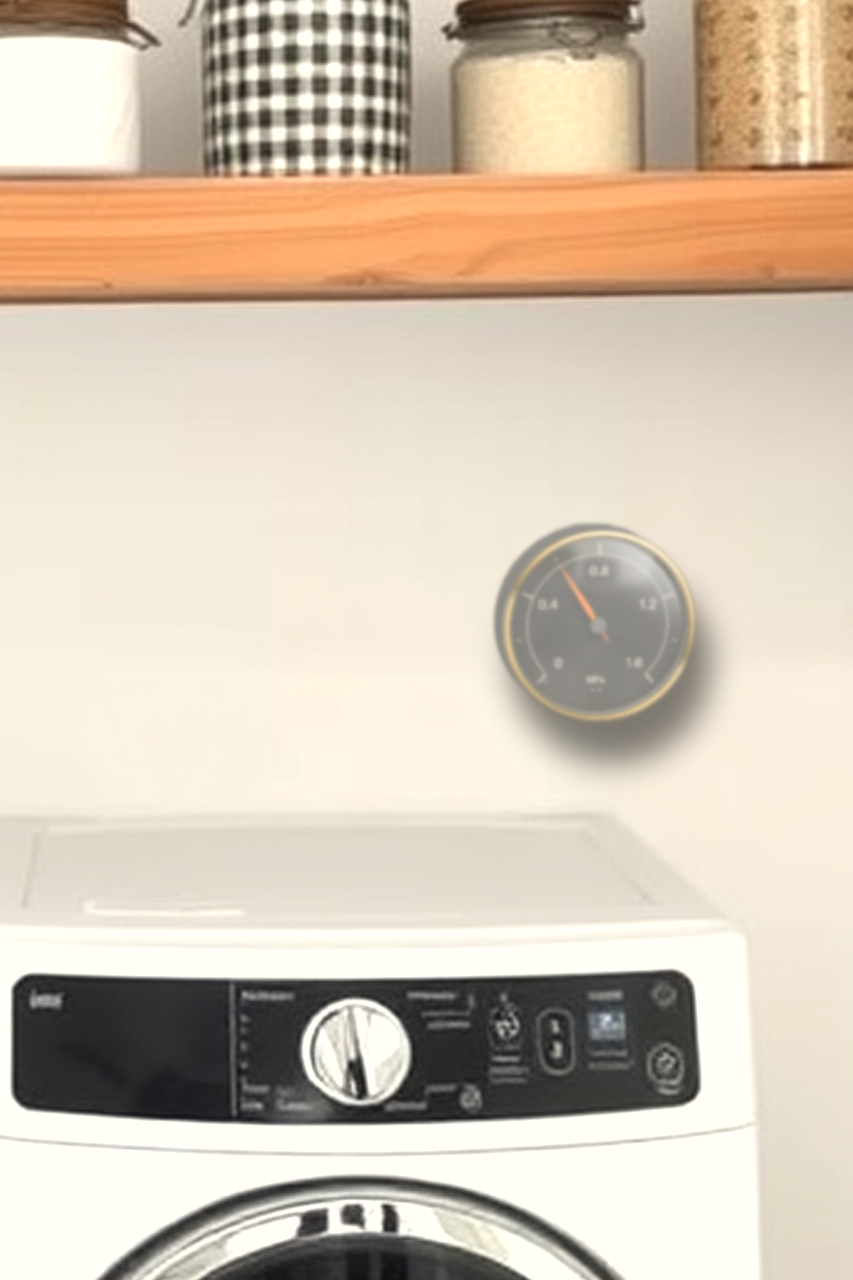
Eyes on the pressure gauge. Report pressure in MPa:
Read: 0.6 MPa
